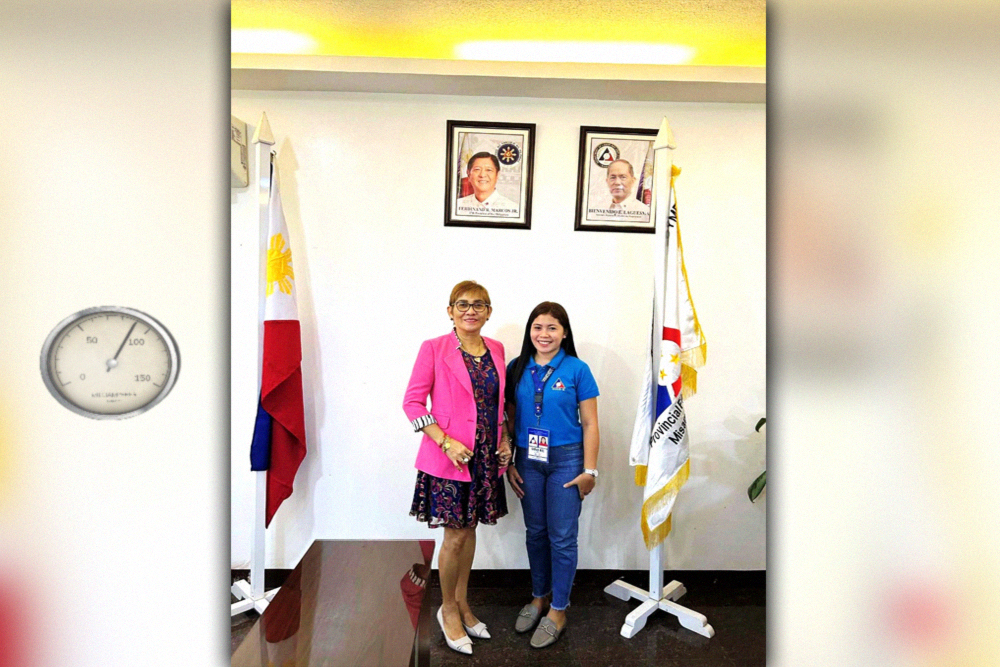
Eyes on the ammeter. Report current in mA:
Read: 90 mA
